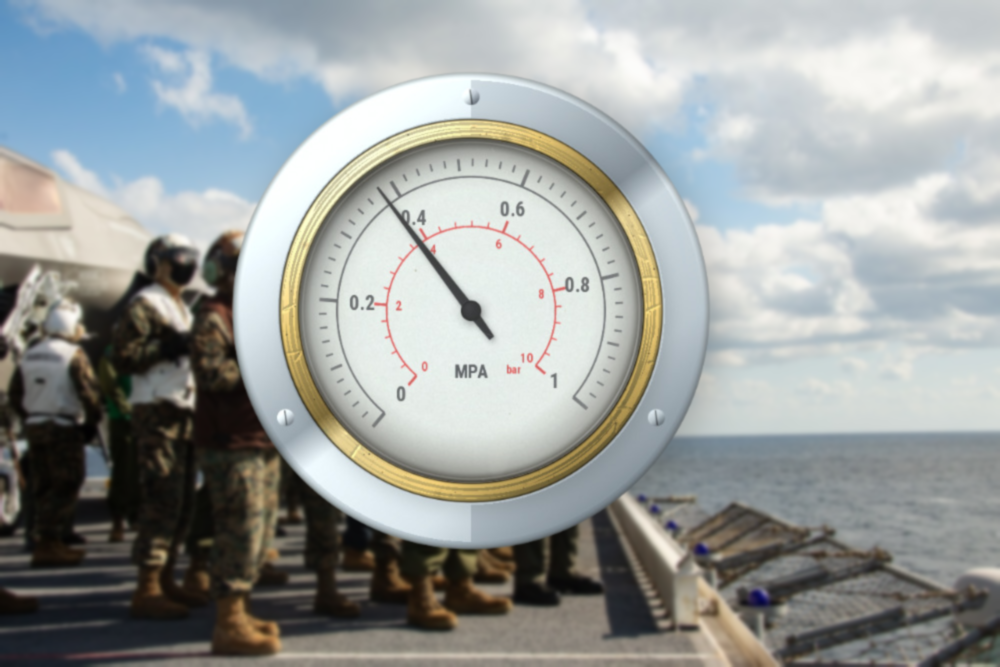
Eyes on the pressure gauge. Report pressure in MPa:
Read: 0.38 MPa
